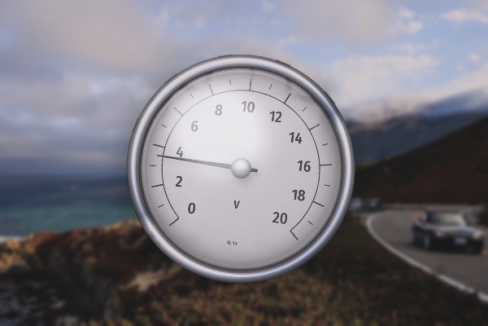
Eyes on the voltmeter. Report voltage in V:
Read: 3.5 V
